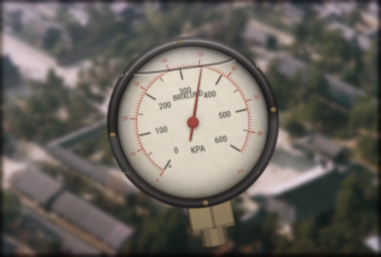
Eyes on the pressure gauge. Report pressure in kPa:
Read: 350 kPa
